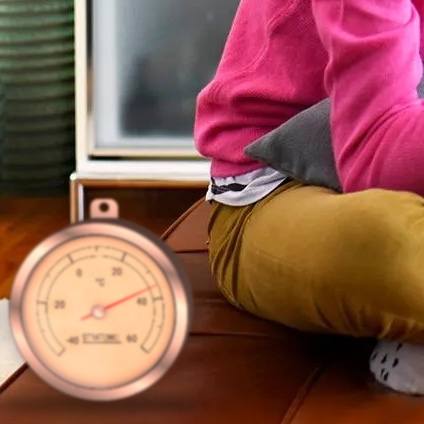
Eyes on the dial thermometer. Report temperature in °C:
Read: 35 °C
